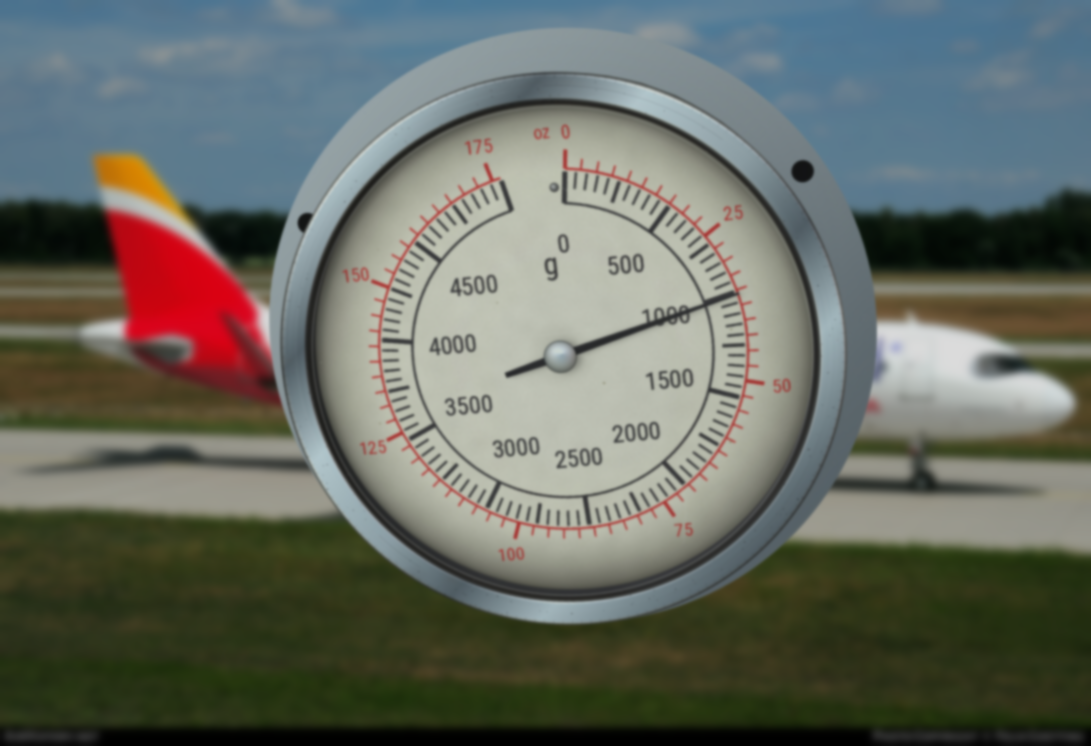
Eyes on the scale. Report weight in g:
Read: 1000 g
